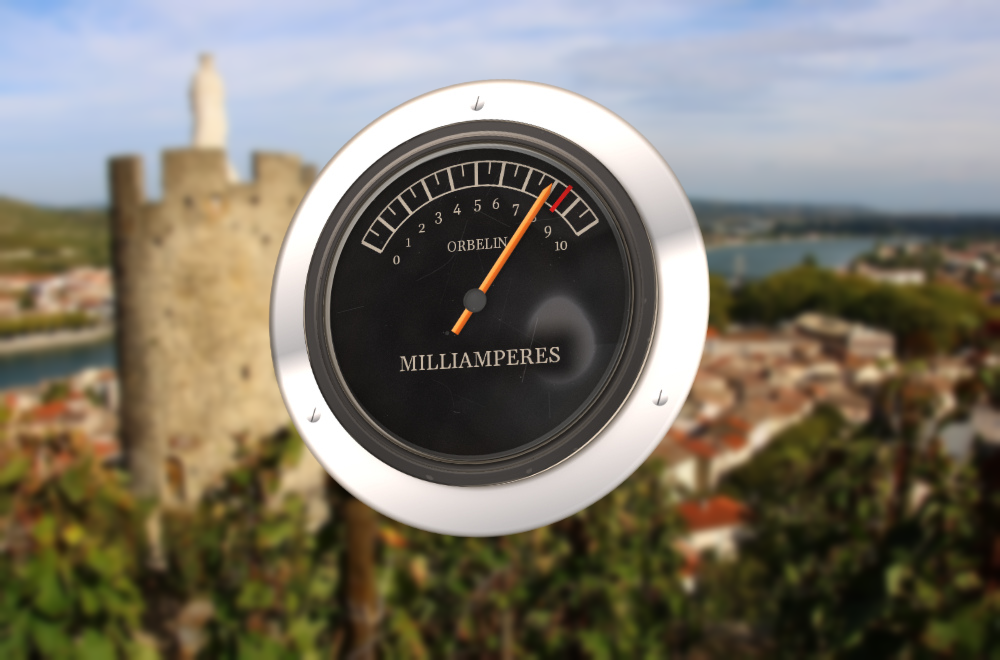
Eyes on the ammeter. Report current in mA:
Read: 8 mA
